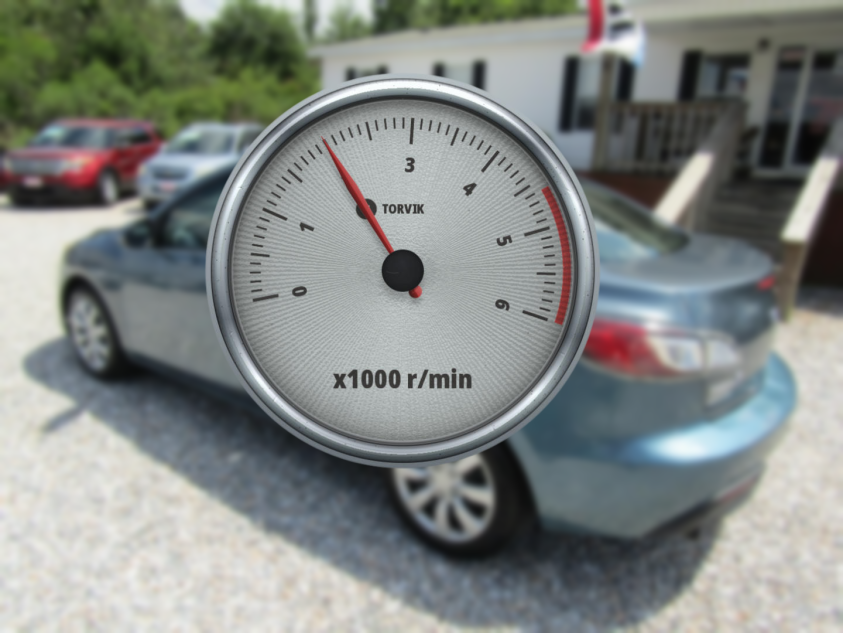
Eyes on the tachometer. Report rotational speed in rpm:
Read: 2000 rpm
